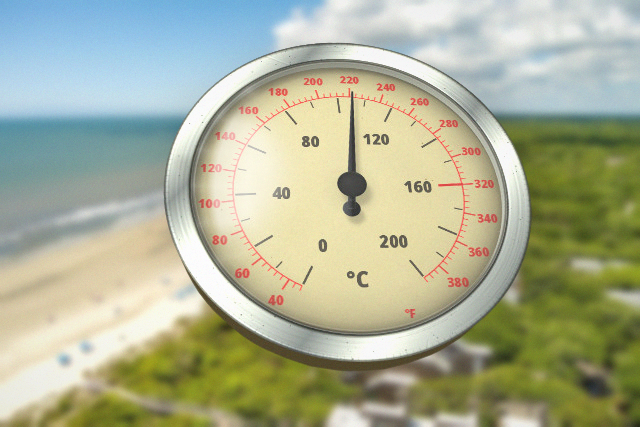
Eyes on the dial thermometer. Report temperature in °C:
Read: 105 °C
